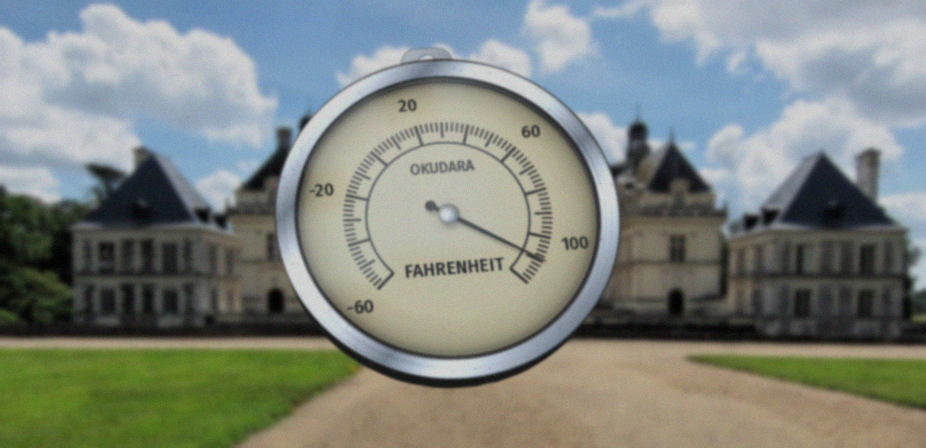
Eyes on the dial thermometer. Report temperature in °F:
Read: 110 °F
